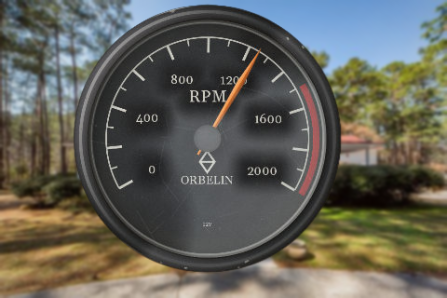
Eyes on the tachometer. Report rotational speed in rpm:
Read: 1250 rpm
